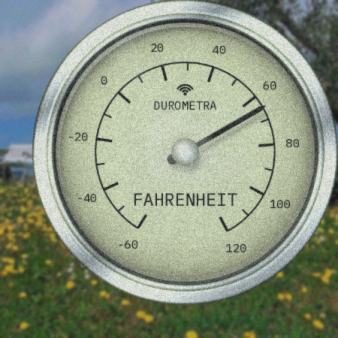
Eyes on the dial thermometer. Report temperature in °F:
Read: 65 °F
